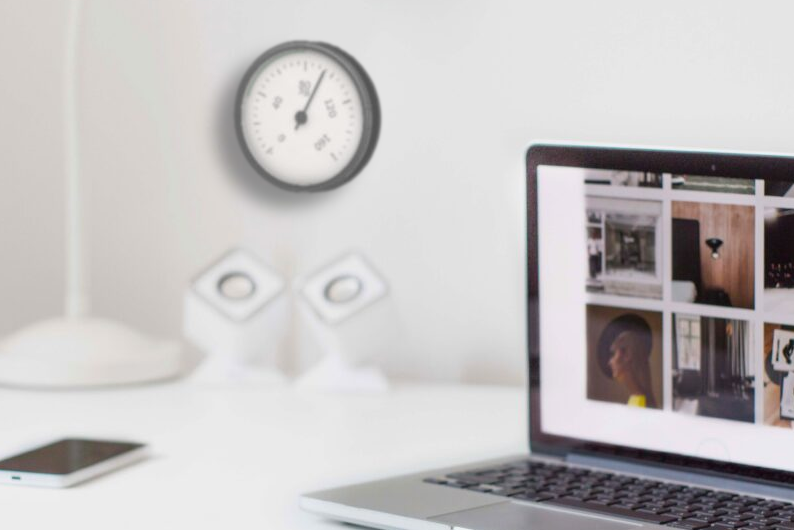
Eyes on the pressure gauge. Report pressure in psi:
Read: 95 psi
